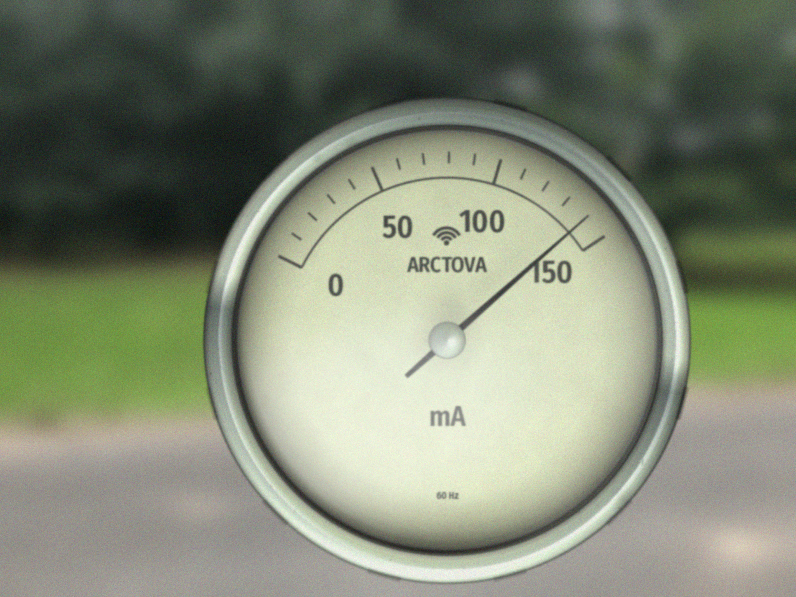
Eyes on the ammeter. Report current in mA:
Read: 140 mA
